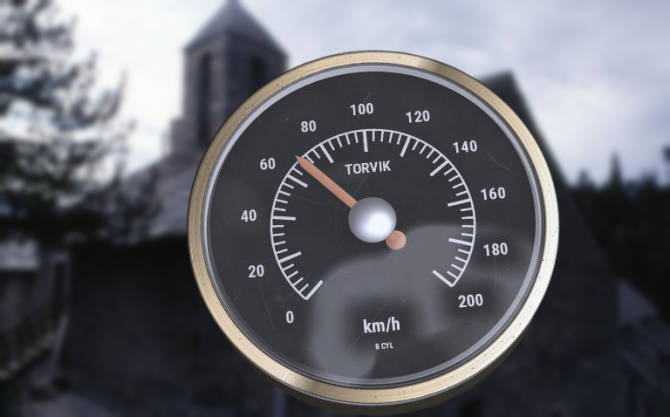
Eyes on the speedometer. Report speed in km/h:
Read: 68 km/h
